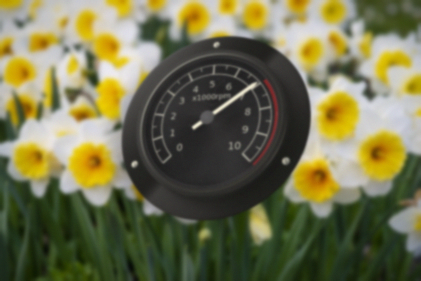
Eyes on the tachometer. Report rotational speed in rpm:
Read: 7000 rpm
